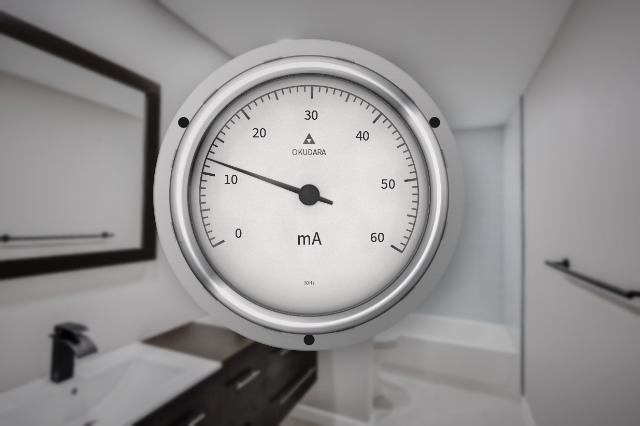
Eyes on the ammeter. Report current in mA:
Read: 12 mA
